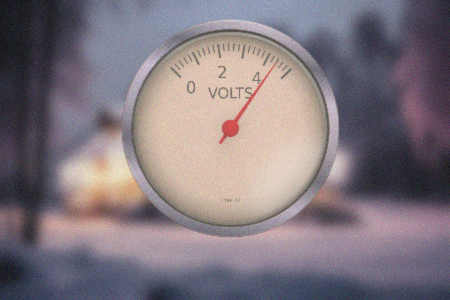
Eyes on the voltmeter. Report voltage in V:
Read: 4.4 V
